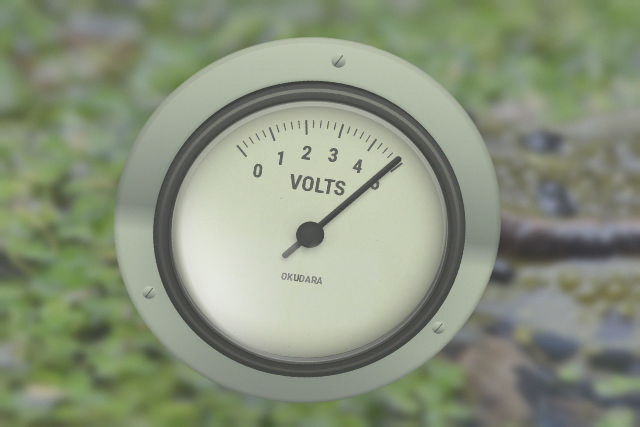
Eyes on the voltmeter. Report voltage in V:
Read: 4.8 V
